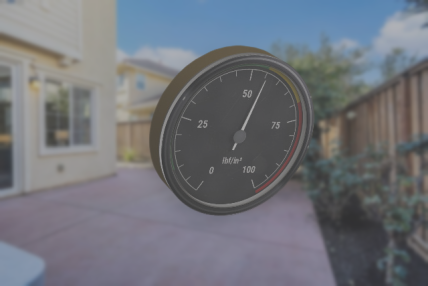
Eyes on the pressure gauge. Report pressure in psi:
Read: 55 psi
